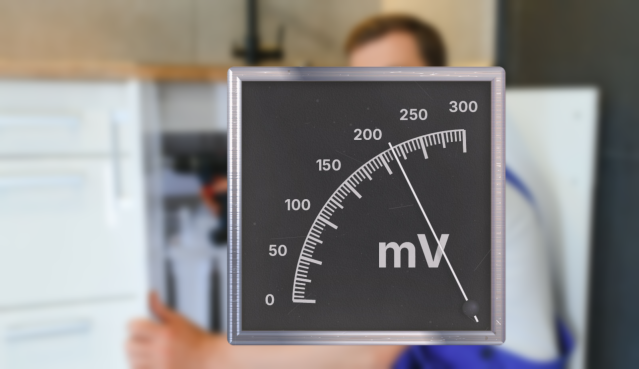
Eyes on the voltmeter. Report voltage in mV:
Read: 215 mV
